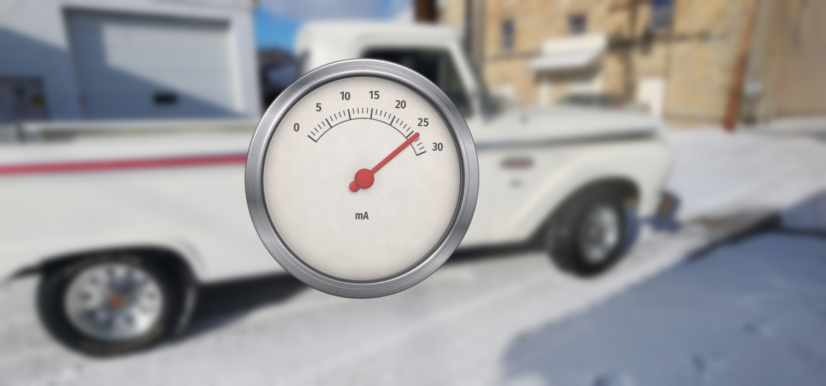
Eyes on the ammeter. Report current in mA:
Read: 26 mA
